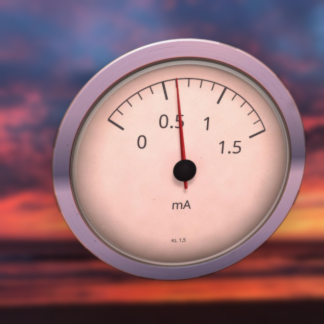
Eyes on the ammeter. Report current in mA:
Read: 0.6 mA
